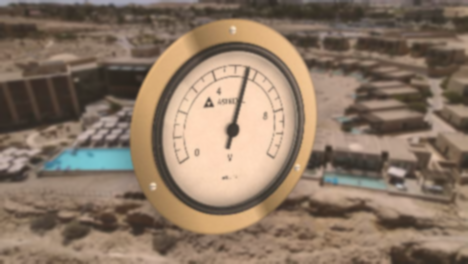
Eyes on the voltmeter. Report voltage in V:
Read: 5.5 V
